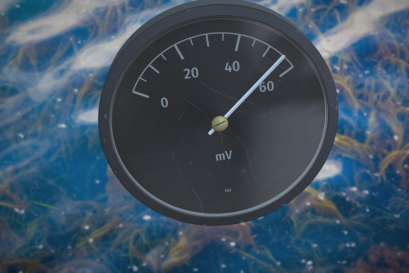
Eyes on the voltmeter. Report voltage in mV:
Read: 55 mV
